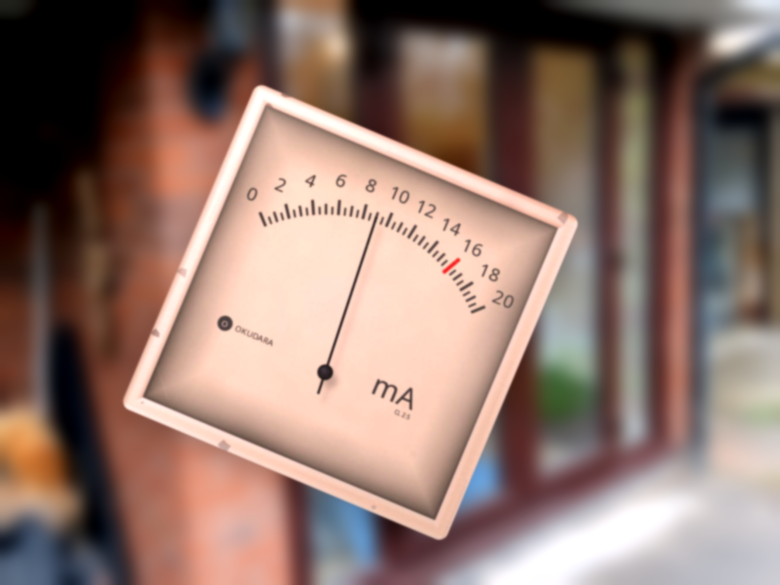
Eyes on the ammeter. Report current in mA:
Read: 9 mA
